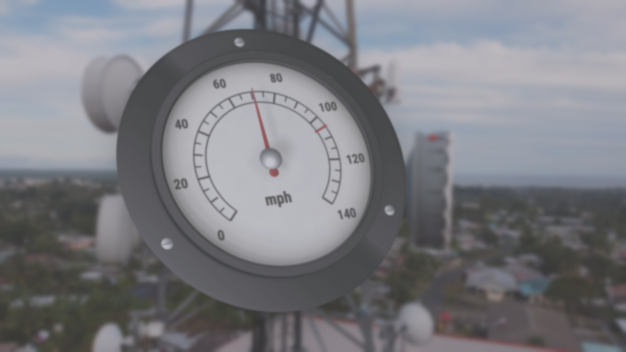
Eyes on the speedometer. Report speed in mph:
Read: 70 mph
